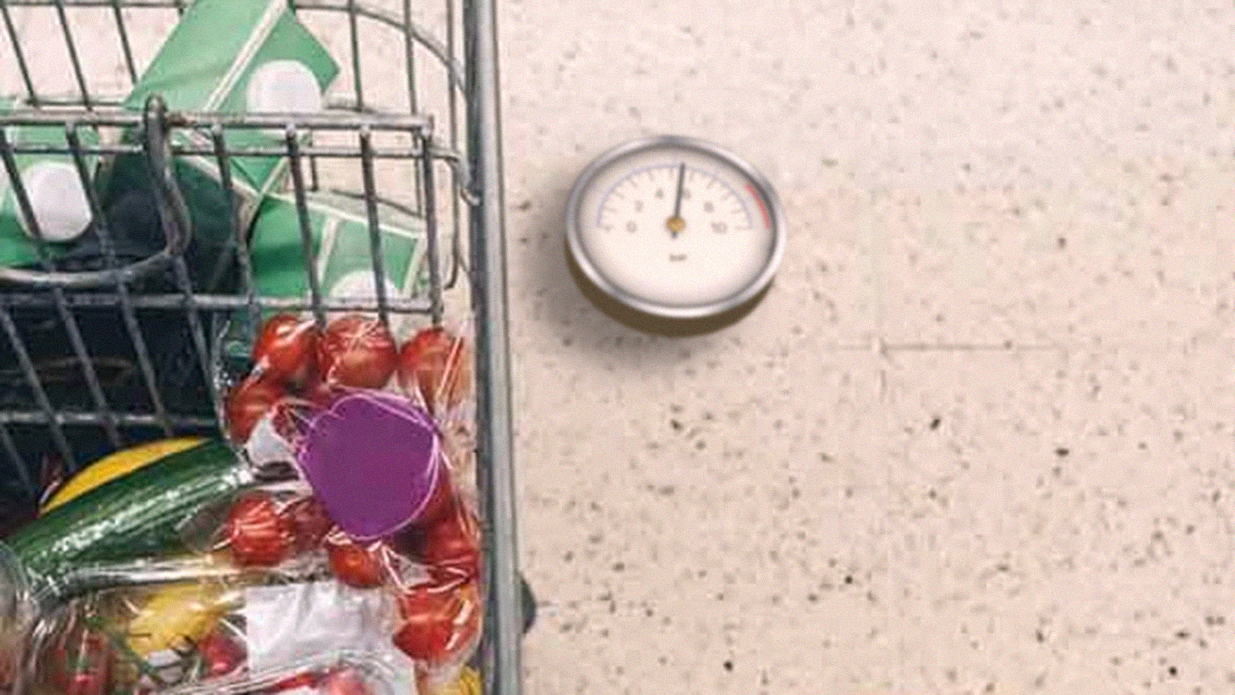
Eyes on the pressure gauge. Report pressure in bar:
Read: 5.5 bar
